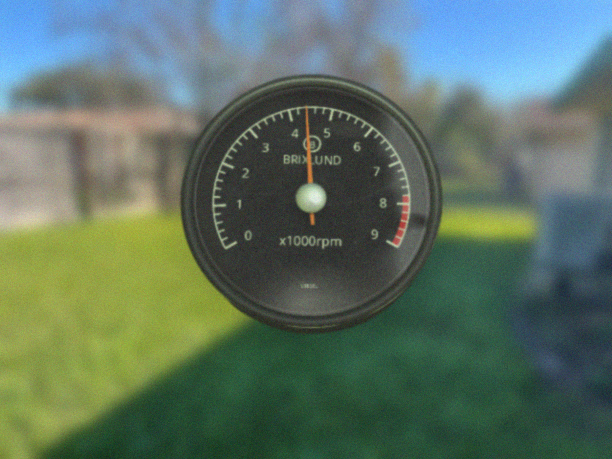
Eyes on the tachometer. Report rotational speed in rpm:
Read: 4400 rpm
